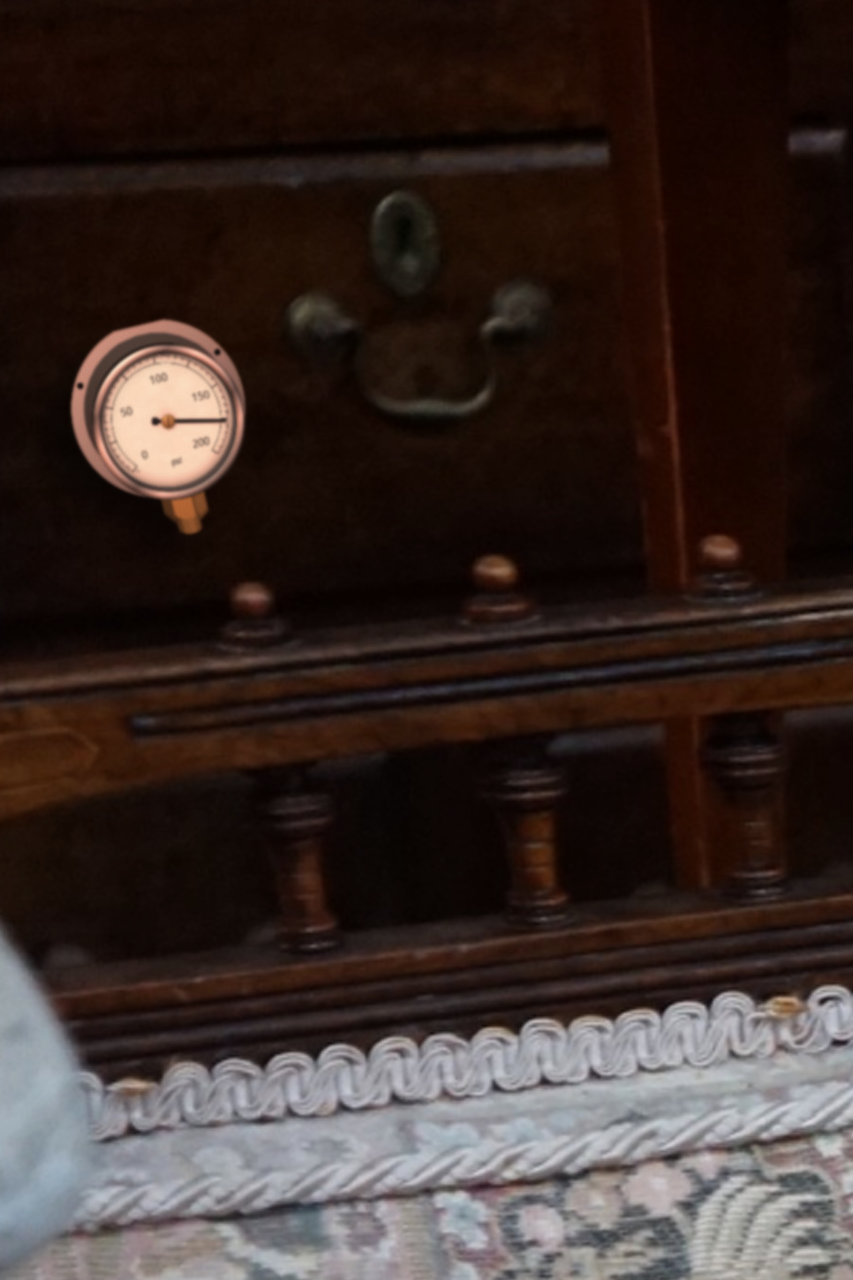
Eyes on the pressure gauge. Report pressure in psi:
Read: 175 psi
